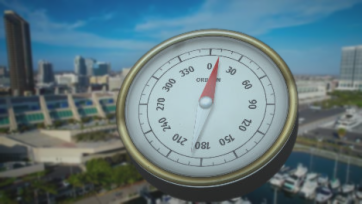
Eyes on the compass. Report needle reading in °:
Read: 10 °
